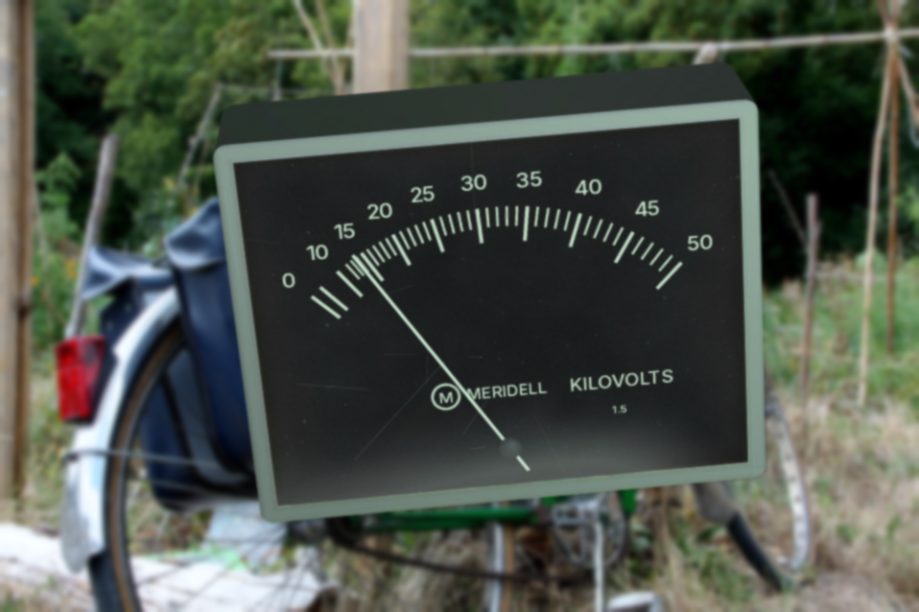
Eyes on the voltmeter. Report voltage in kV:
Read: 14 kV
